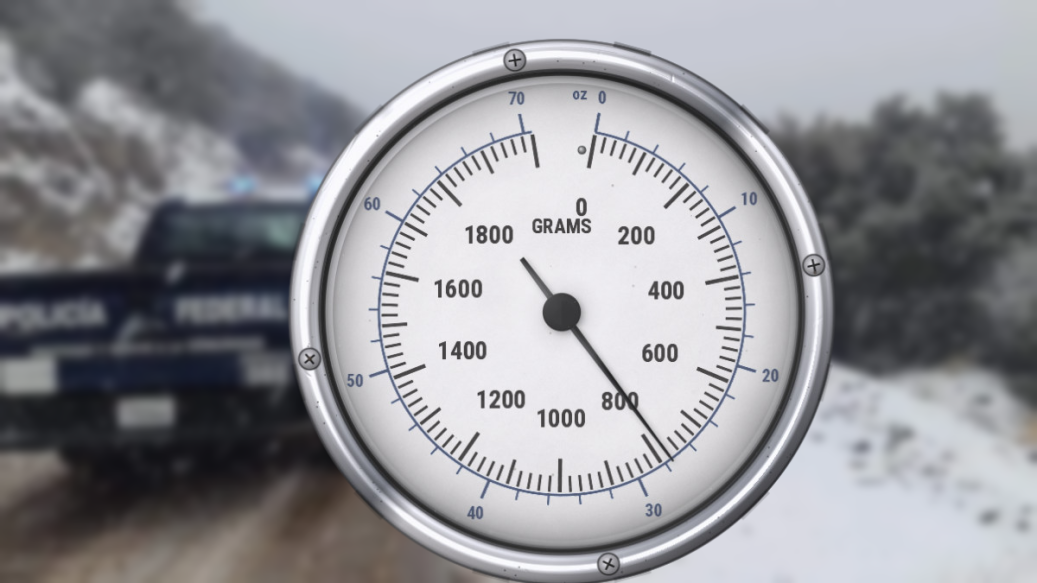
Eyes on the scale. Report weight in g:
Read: 780 g
